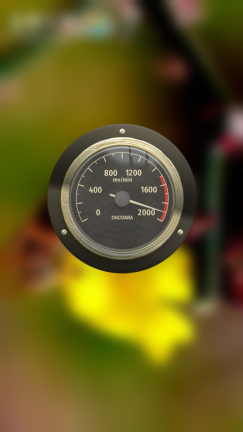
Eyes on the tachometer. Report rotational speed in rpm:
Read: 1900 rpm
